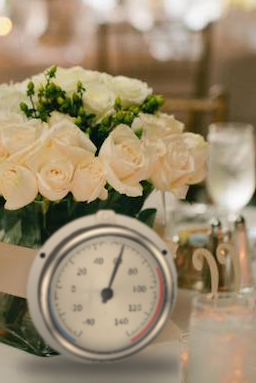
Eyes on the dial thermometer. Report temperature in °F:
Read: 60 °F
